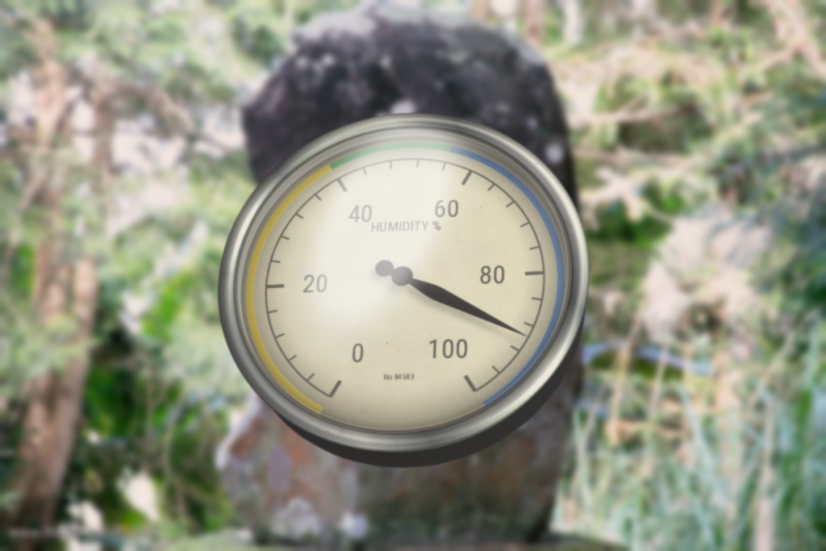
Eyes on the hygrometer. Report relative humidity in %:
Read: 90 %
